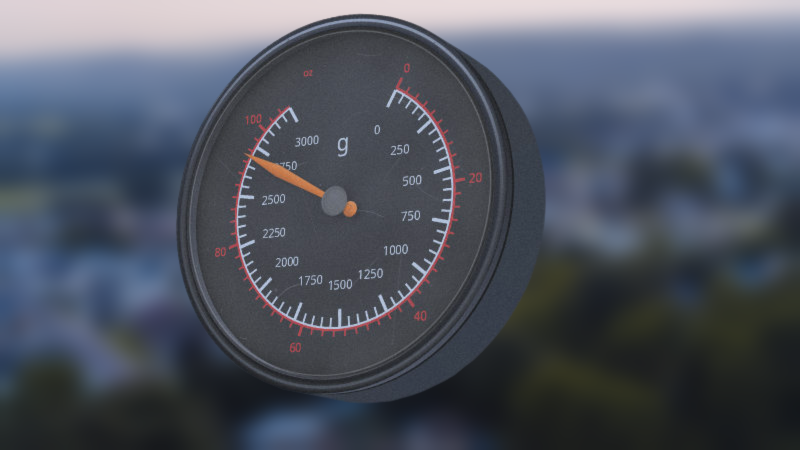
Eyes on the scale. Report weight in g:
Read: 2700 g
